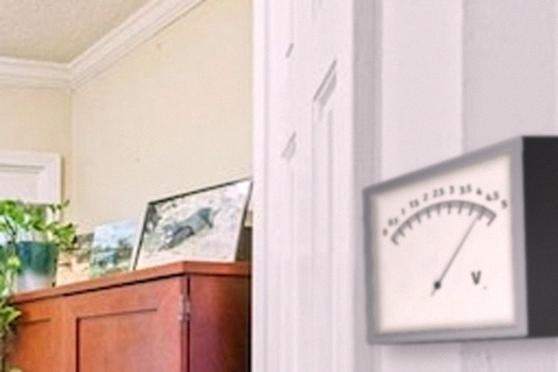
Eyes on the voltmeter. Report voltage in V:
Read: 4.5 V
